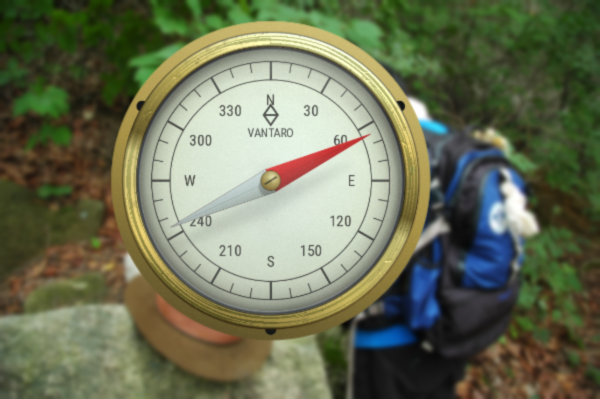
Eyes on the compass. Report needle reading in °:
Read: 65 °
